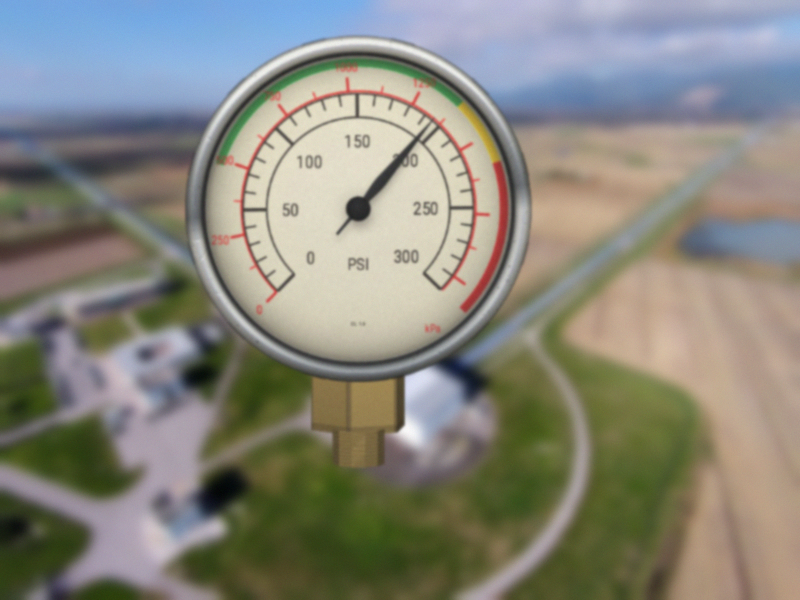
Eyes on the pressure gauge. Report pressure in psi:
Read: 195 psi
